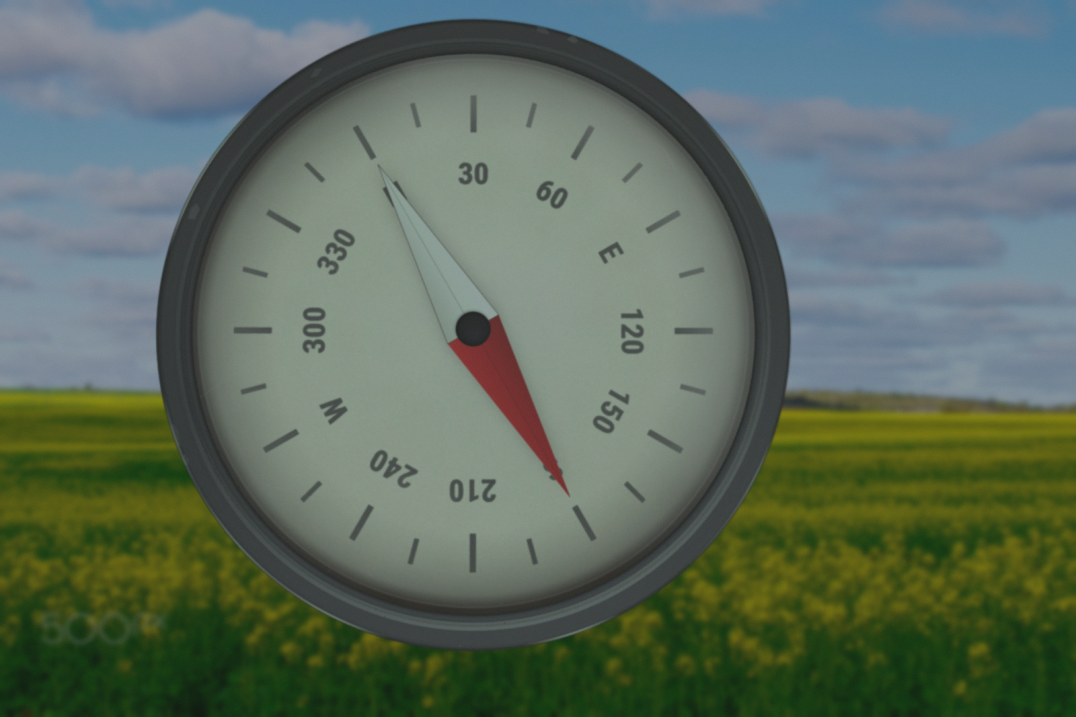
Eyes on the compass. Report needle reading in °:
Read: 180 °
